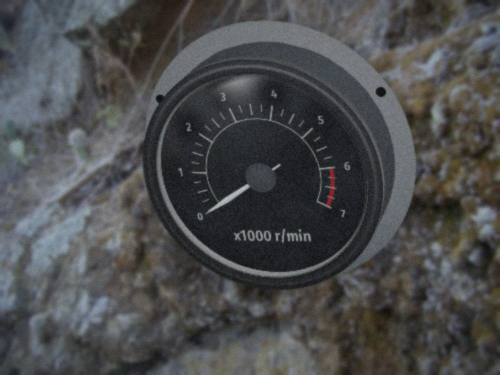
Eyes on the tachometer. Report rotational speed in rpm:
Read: 0 rpm
